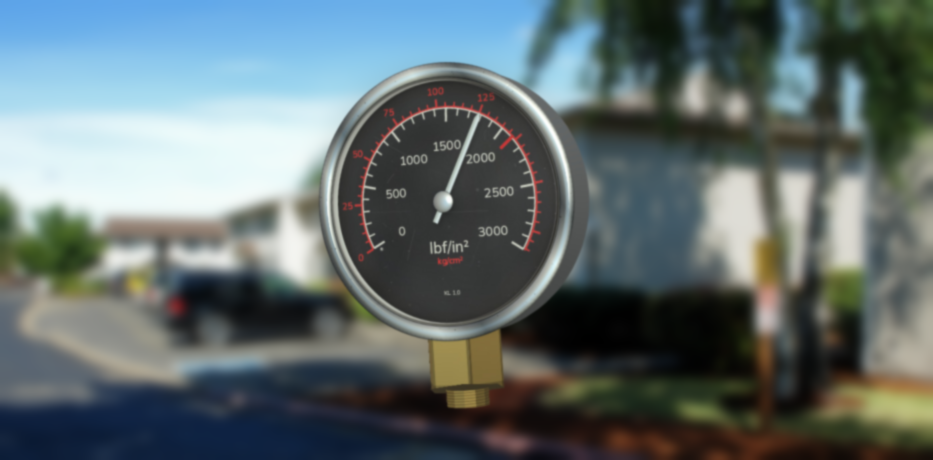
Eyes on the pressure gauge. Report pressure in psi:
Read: 1800 psi
